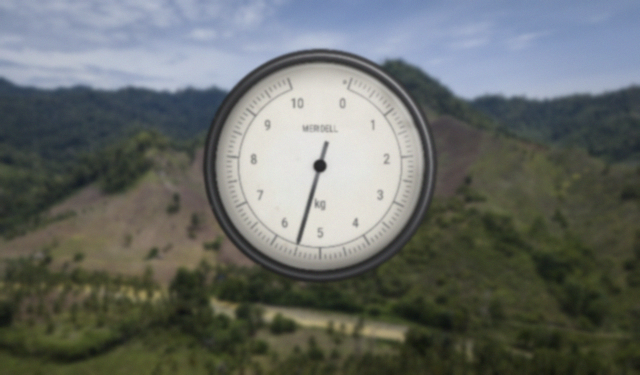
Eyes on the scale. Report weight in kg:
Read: 5.5 kg
